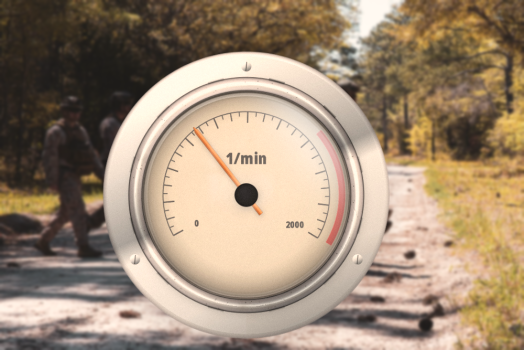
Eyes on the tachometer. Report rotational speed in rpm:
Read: 675 rpm
